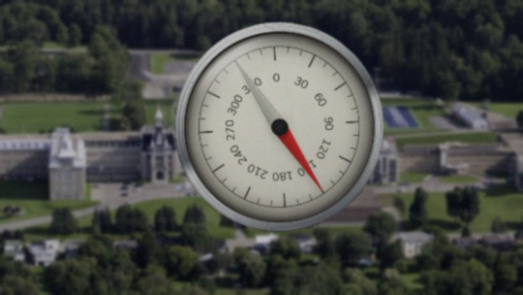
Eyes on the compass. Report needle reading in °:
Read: 150 °
